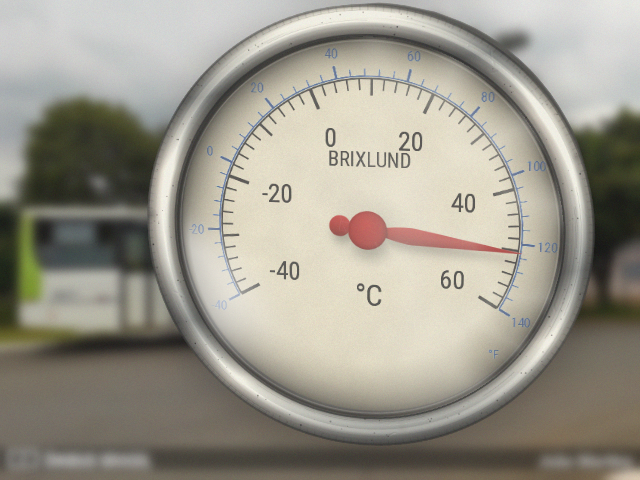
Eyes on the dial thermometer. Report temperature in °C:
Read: 50 °C
